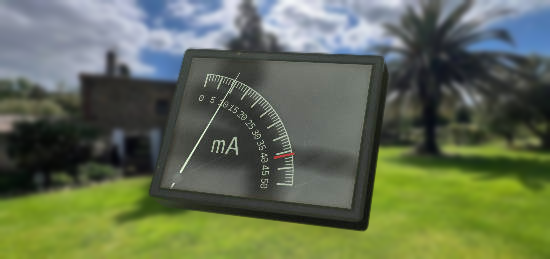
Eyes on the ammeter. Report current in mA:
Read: 10 mA
